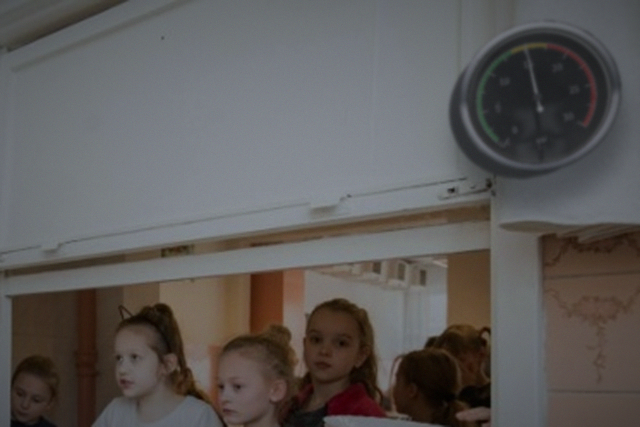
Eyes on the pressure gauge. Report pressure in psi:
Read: 15 psi
